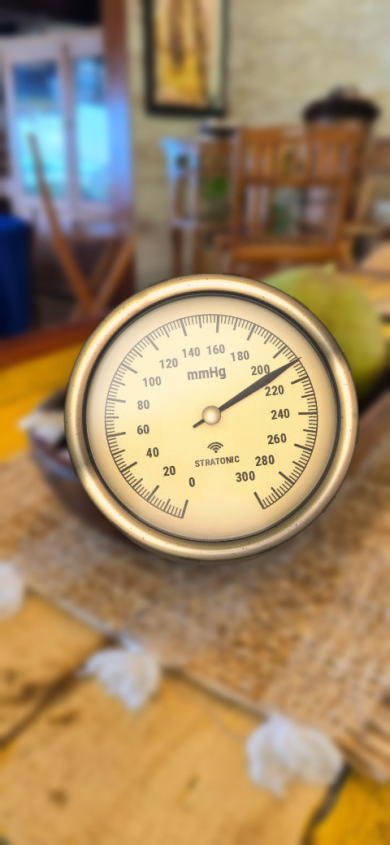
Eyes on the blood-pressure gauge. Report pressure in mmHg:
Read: 210 mmHg
